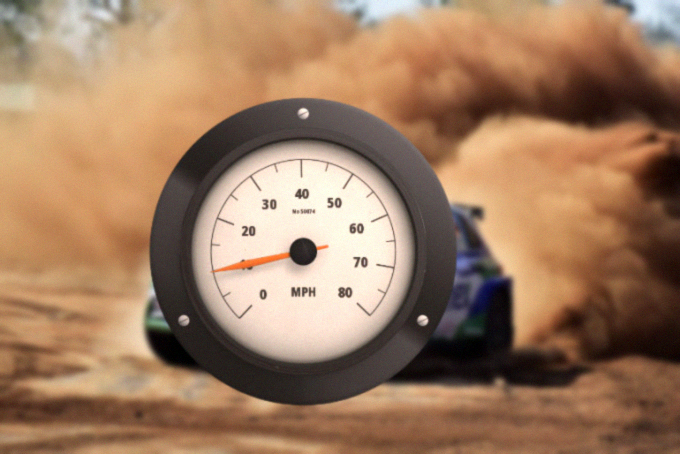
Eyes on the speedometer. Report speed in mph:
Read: 10 mph
